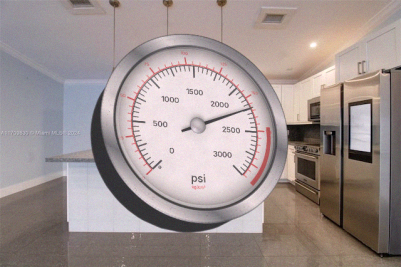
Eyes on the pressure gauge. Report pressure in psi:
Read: 2250 psi
